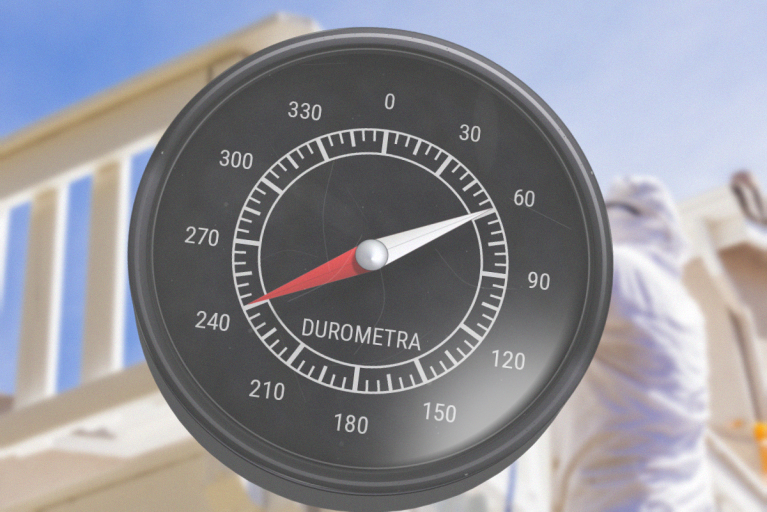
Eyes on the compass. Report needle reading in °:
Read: 240 °
